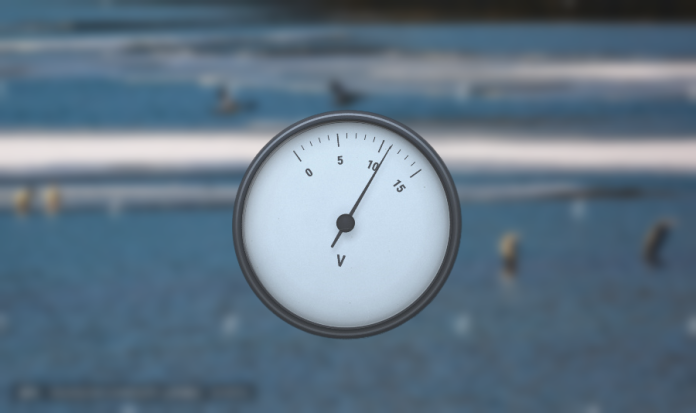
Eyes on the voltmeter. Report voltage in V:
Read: 11 V
